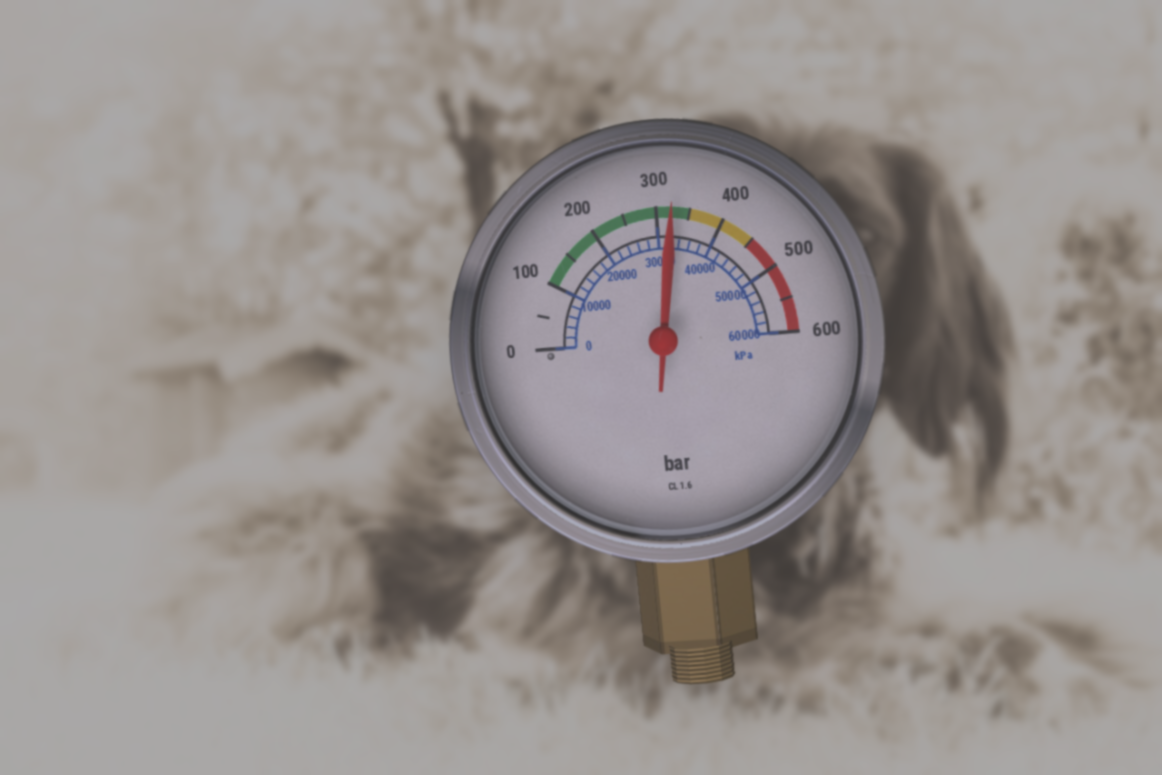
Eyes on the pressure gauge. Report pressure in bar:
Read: 325 bar
